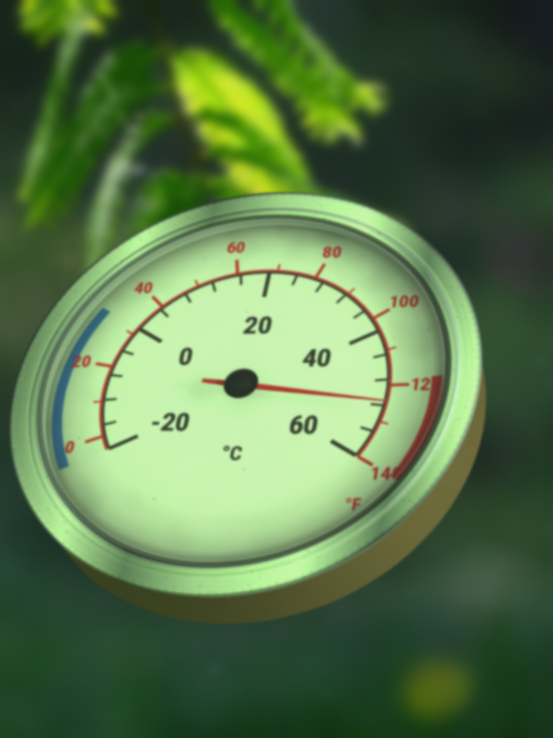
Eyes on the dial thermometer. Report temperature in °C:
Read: 52 °C
